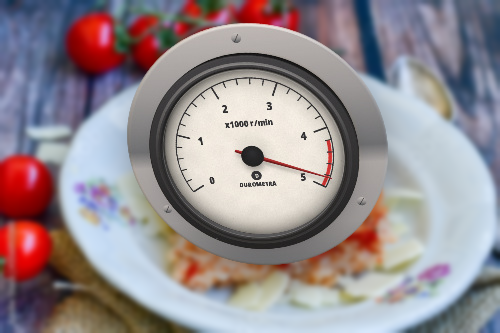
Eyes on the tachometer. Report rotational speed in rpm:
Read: 4800 rpm
